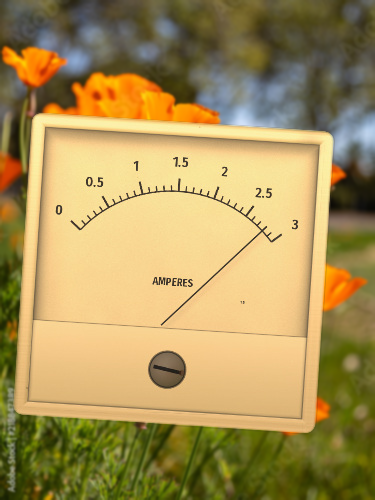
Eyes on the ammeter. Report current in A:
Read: 2.8 A
